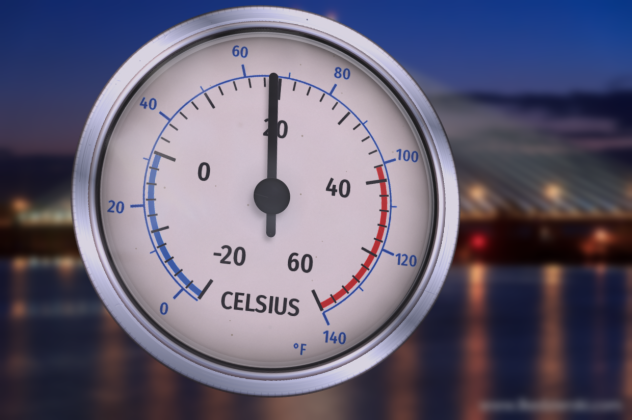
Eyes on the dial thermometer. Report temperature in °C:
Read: 19 °C
